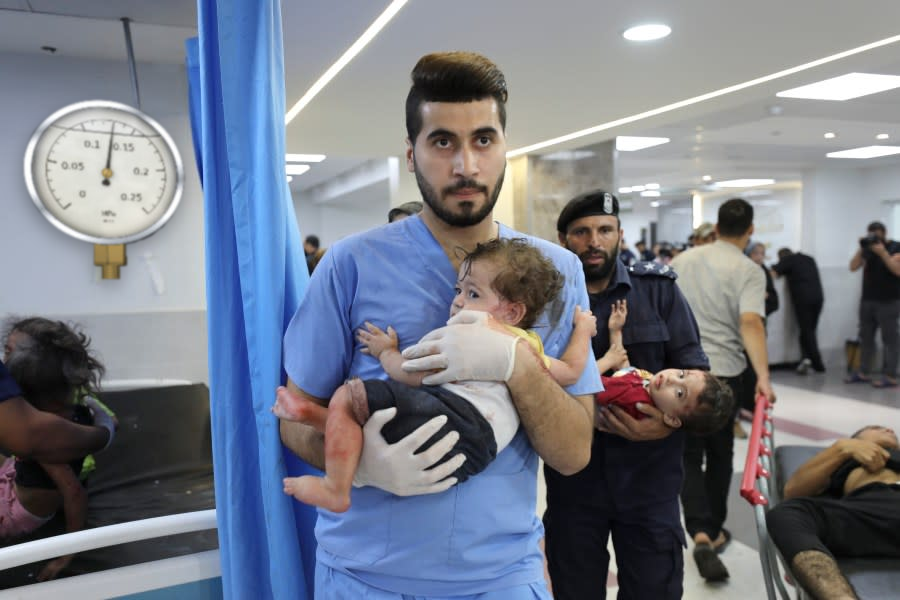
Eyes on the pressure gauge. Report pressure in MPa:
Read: 0.13 MPa
